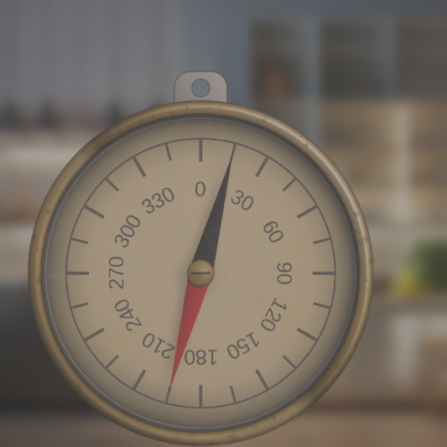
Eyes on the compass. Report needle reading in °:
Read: 195 °
